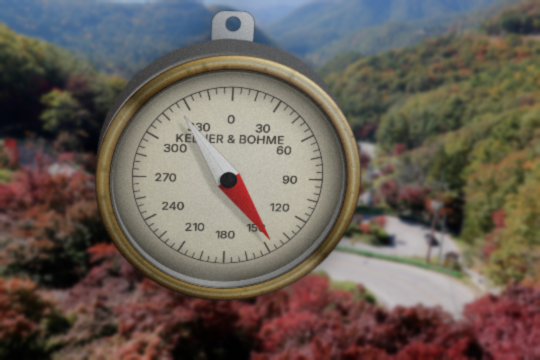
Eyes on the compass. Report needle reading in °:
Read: 145 °
